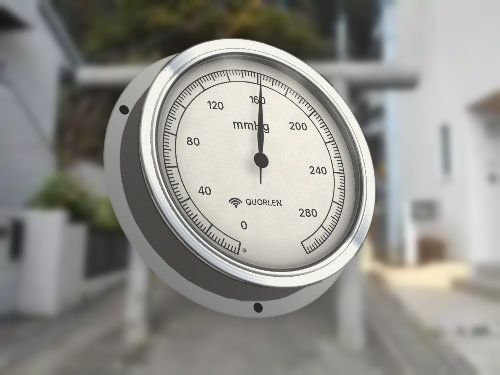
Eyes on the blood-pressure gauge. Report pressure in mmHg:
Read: 160 mmHg
